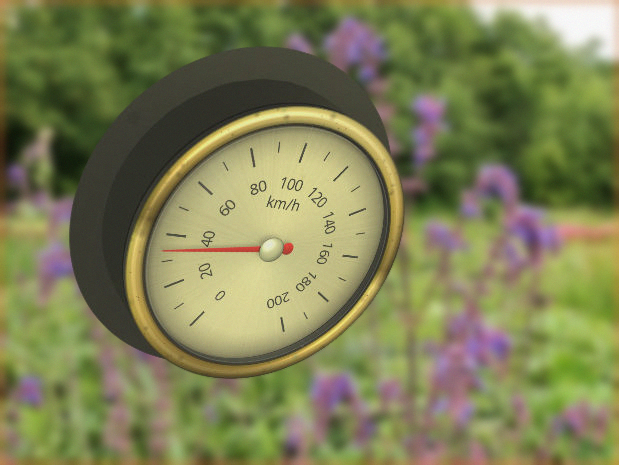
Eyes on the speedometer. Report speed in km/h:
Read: 35 km/h
